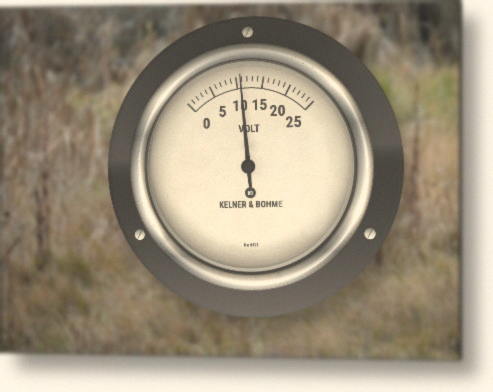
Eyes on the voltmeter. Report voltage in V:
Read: 11 V
